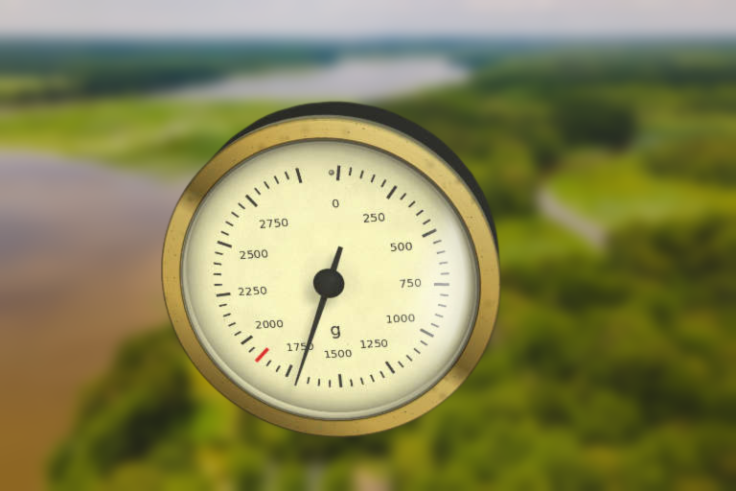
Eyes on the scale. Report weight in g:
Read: 1700 g
